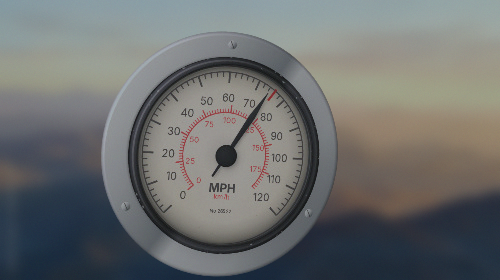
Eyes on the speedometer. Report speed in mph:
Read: 74 mph
